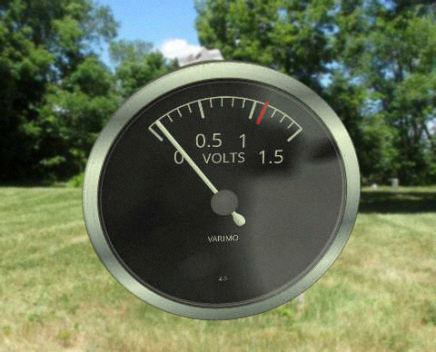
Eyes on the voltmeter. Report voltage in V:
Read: 0.1 V
